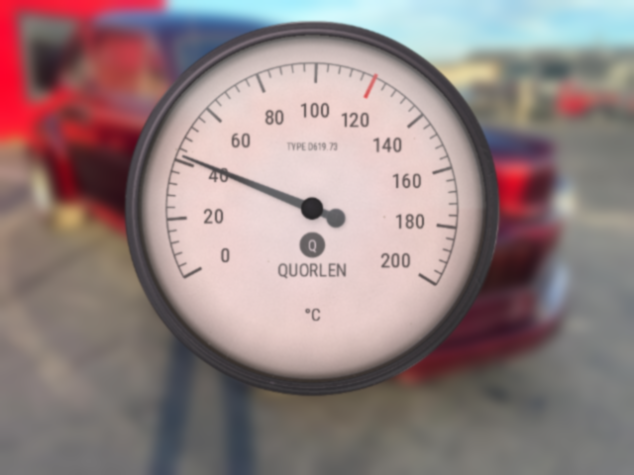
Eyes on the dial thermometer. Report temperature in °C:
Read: 42 °C
